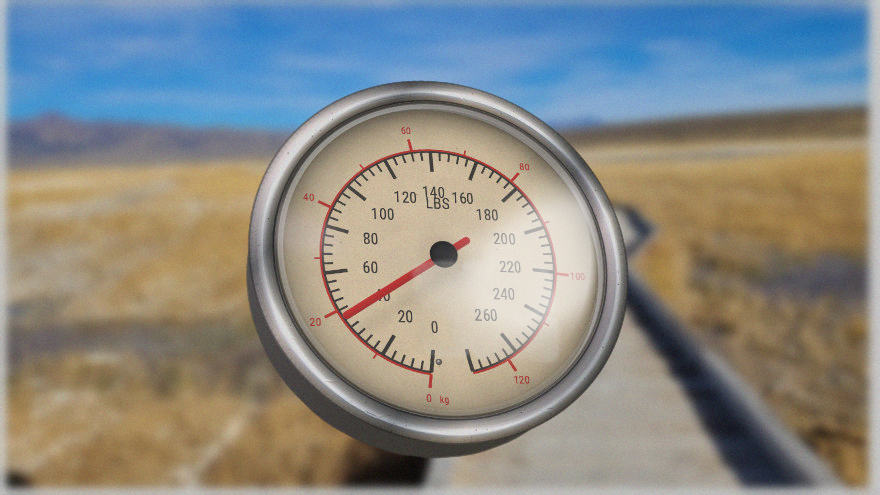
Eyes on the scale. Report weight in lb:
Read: 40 lb
